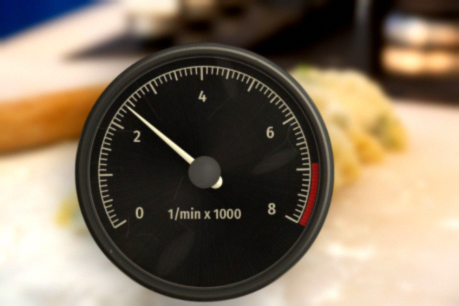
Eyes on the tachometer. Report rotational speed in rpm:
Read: 2400 rpm
